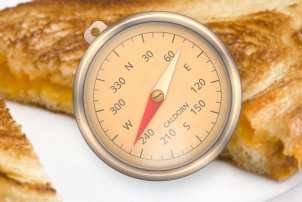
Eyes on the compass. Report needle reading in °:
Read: 250 °
